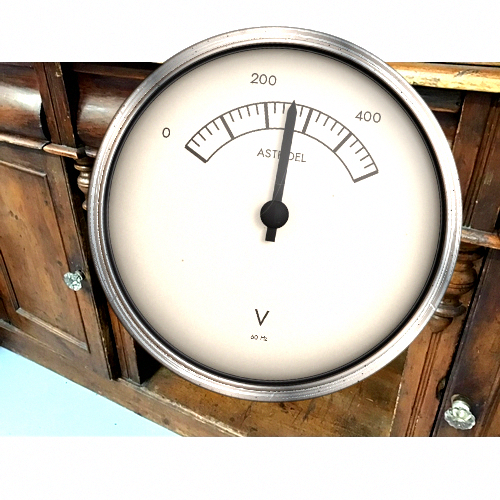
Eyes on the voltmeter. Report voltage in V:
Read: 260 V
